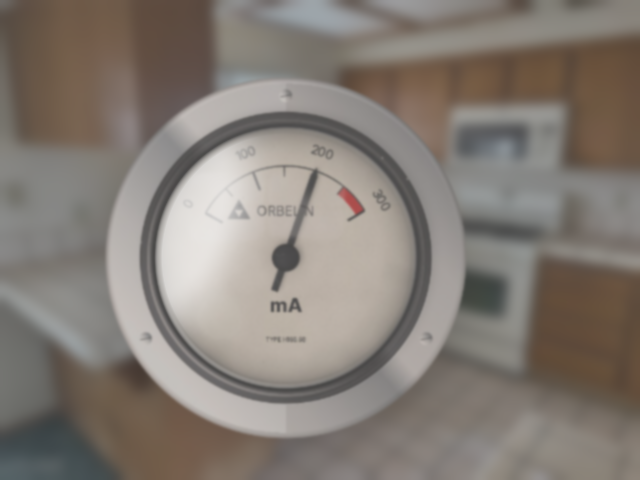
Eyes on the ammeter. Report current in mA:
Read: 200 mA
